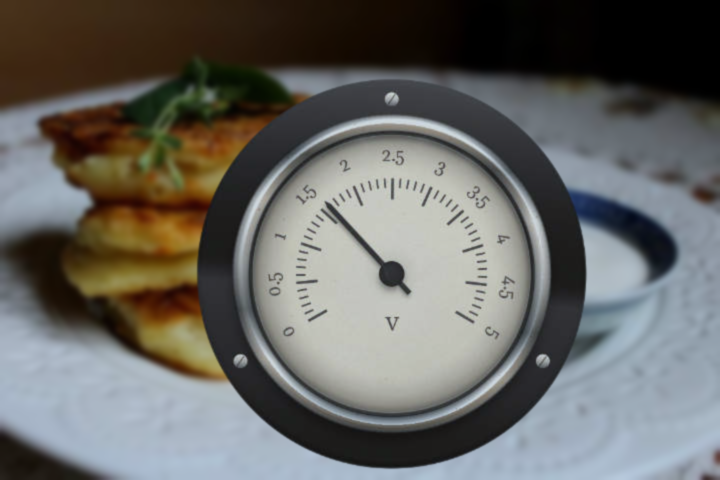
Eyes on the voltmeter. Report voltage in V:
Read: 1.6 V
